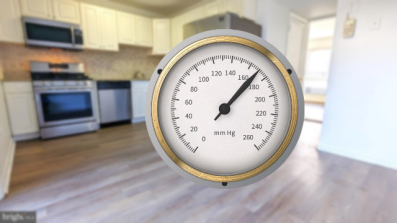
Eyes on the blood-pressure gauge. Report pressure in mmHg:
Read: 170 mmHg
